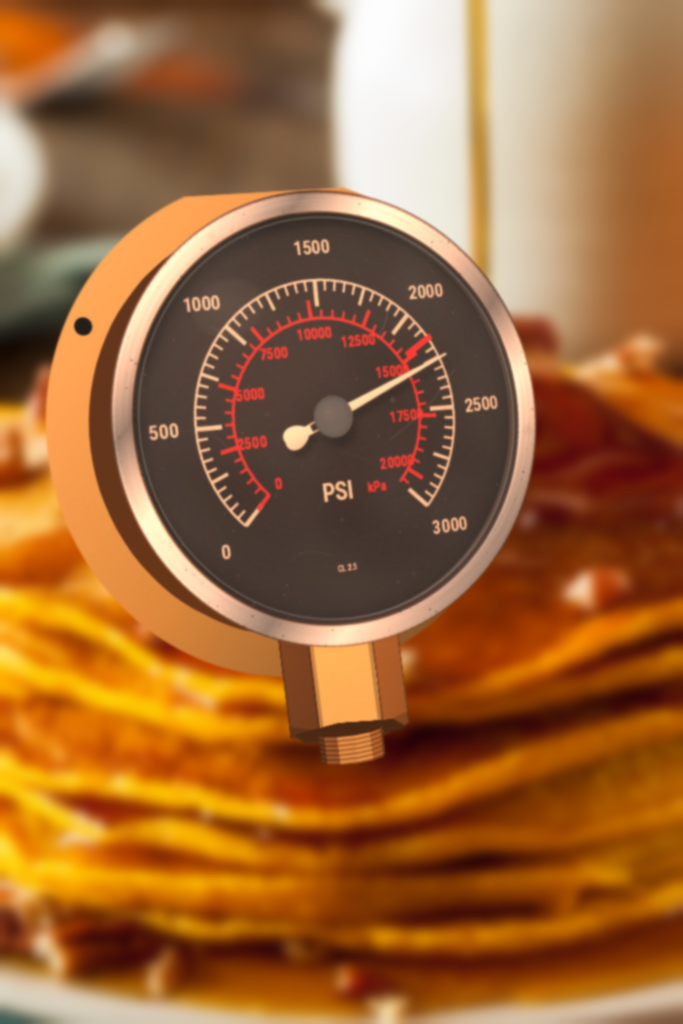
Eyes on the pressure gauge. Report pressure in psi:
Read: 2250 psi
